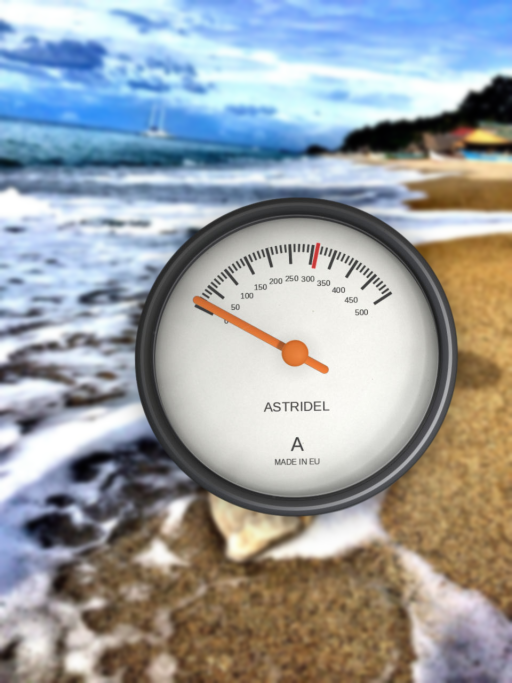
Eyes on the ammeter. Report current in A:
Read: 10 A
